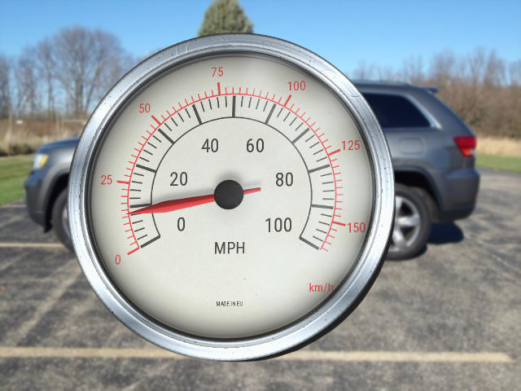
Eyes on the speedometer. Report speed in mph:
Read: 8 mph
